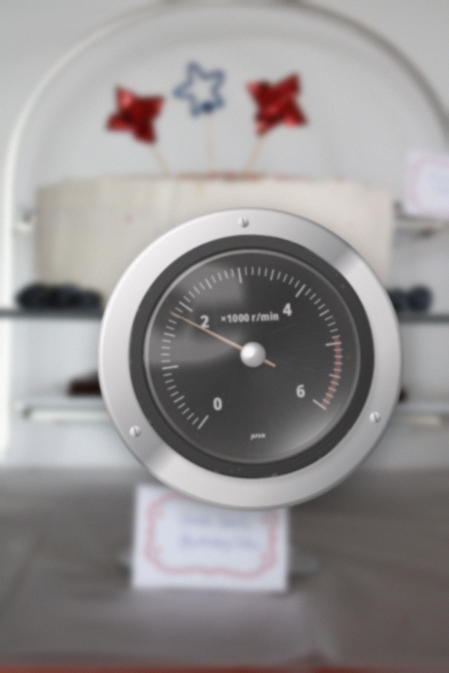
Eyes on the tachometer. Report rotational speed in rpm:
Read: 1800 rpm
